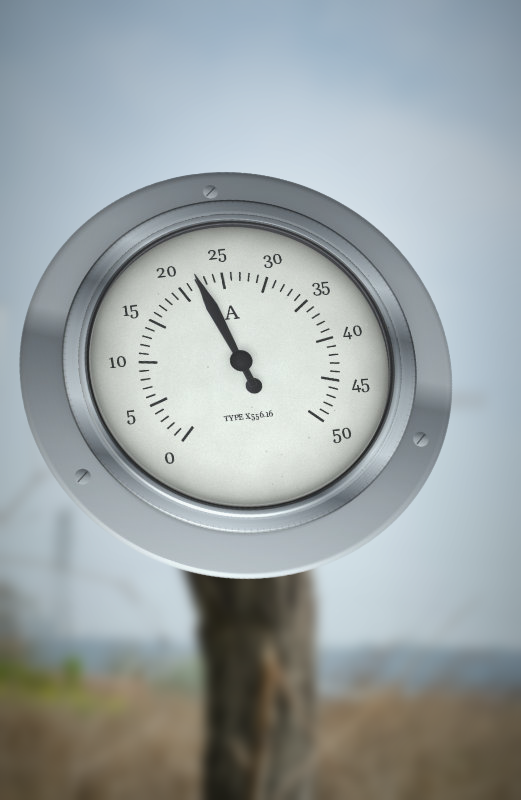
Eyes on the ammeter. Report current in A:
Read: 22 A
